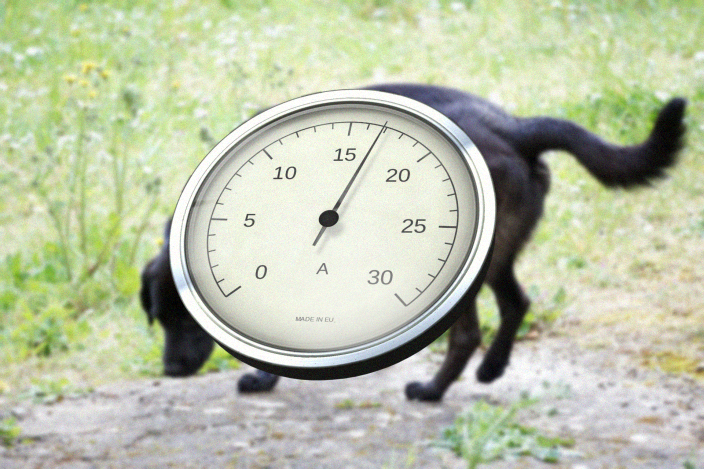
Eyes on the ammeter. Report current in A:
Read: 17 A
